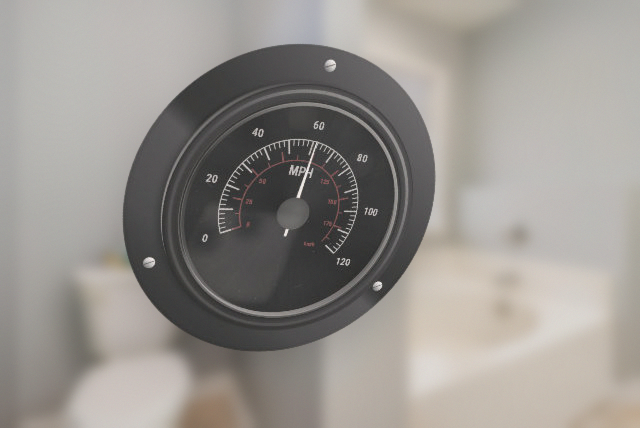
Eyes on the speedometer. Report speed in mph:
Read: 60 mph
